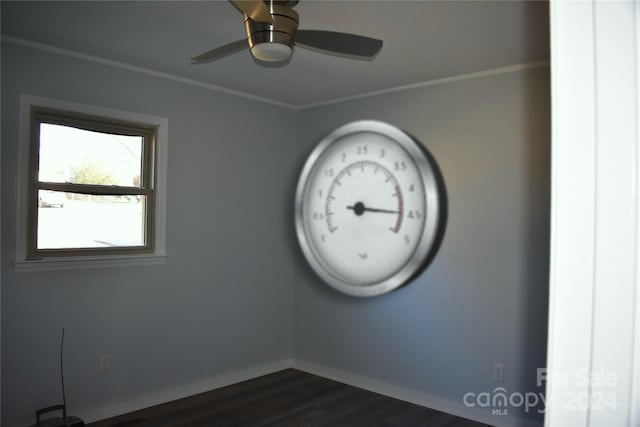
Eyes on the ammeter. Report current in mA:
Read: 4.5 mA
